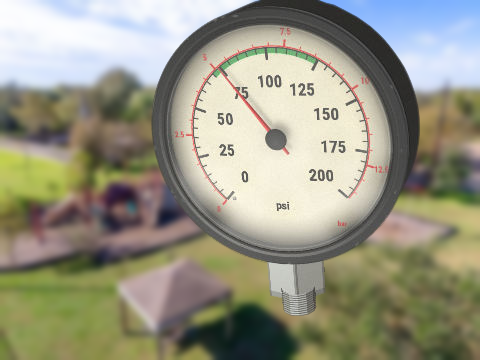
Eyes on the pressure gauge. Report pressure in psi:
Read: 75 psi
